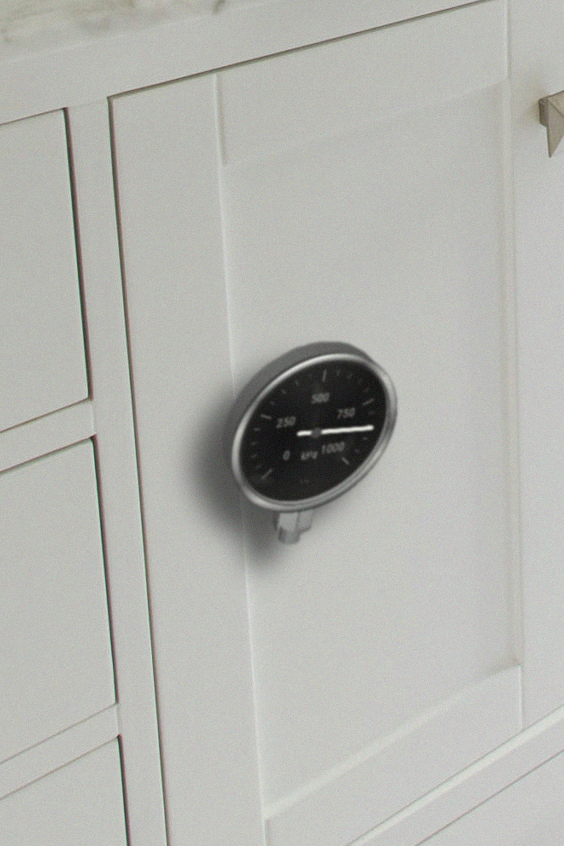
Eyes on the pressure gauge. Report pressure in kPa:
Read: 850 kPa
